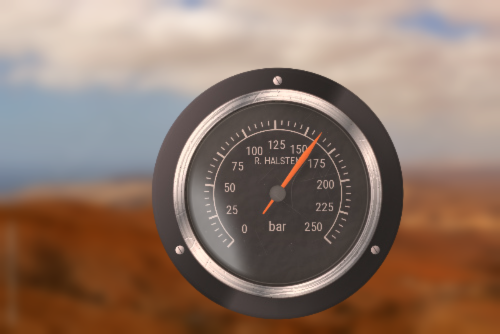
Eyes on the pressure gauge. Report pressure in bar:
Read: 160 bar
